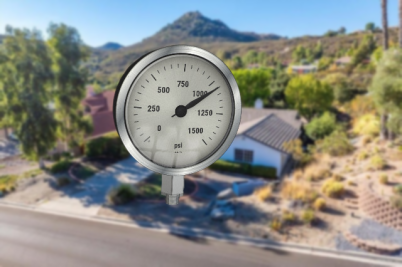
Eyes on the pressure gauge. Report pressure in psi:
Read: 1050 psi
